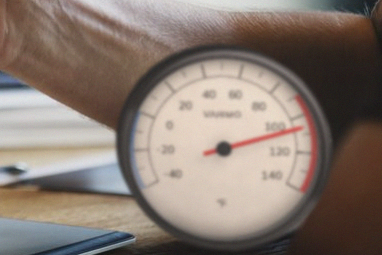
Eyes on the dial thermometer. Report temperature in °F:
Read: 105 °F
